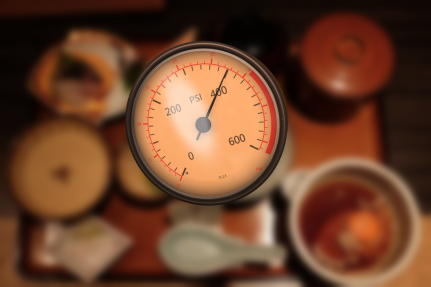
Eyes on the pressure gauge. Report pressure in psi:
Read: 400 psi
